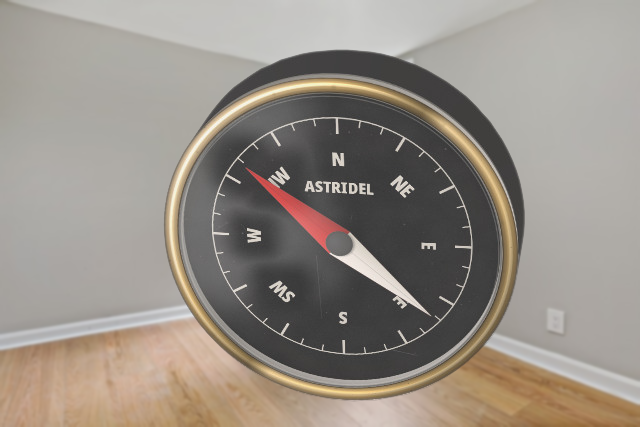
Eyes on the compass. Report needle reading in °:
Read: 310 °
